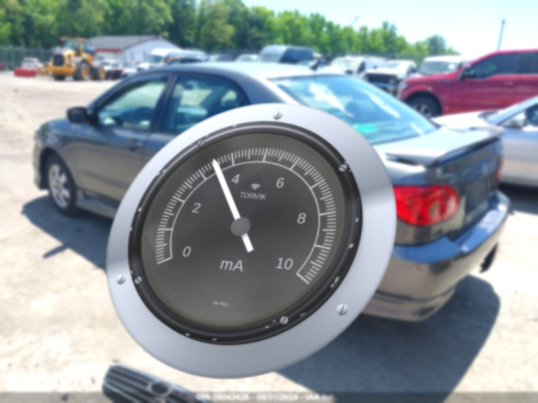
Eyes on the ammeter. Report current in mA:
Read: 3.5 mA
